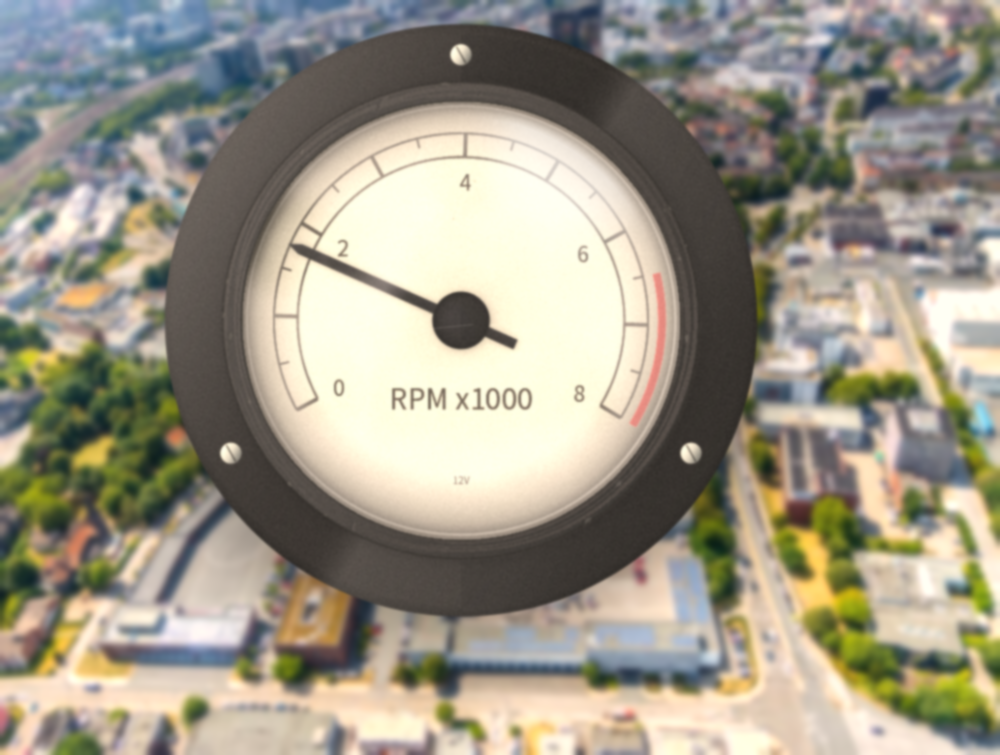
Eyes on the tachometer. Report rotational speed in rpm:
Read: 1750 rpm
